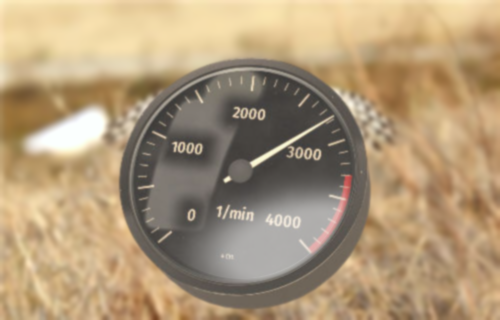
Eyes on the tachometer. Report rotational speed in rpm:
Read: 2800 rpm
